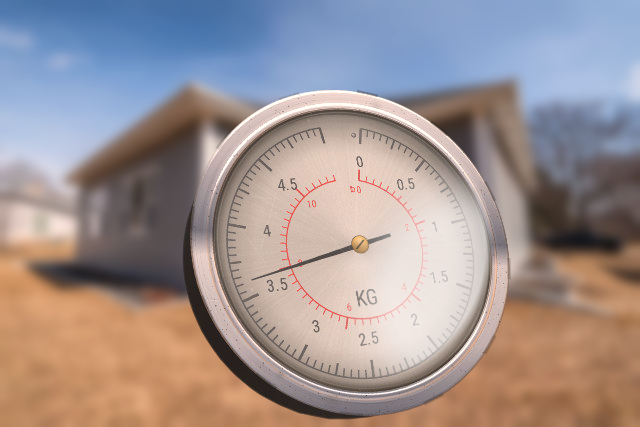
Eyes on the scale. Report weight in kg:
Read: 3.6 kg
